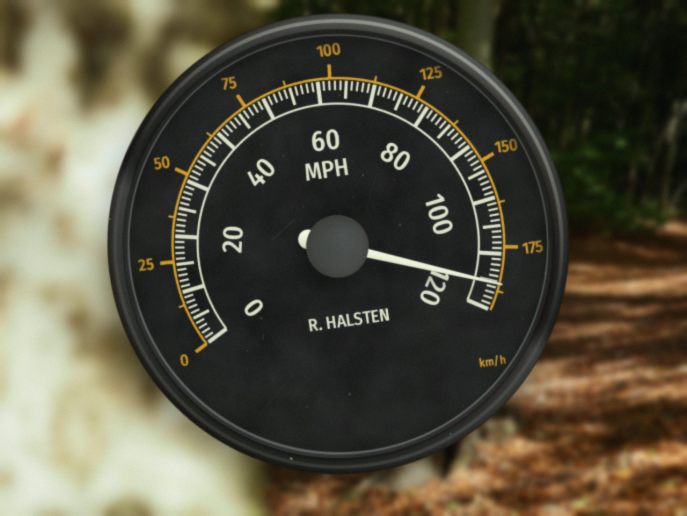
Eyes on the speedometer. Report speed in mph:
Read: 115 mph
